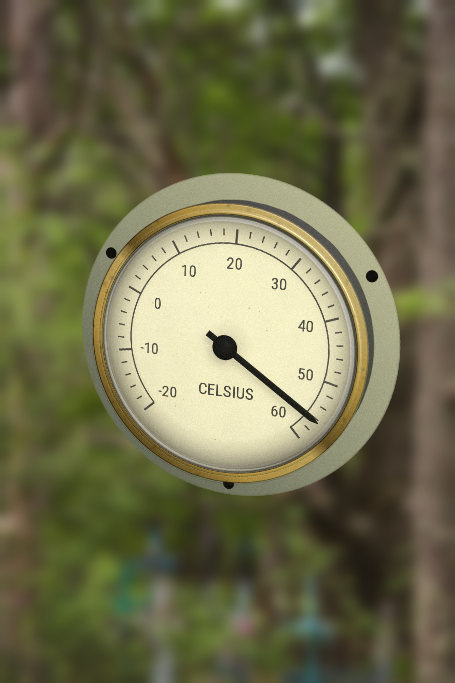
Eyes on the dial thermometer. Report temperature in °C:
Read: 56 °C
